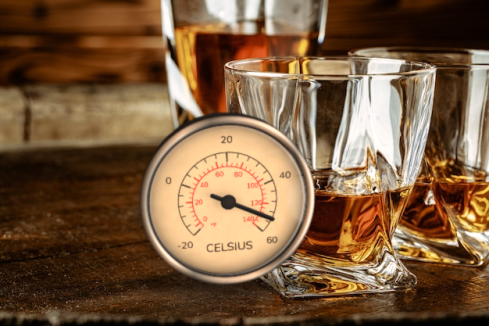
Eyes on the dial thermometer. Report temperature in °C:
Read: 54 °C
